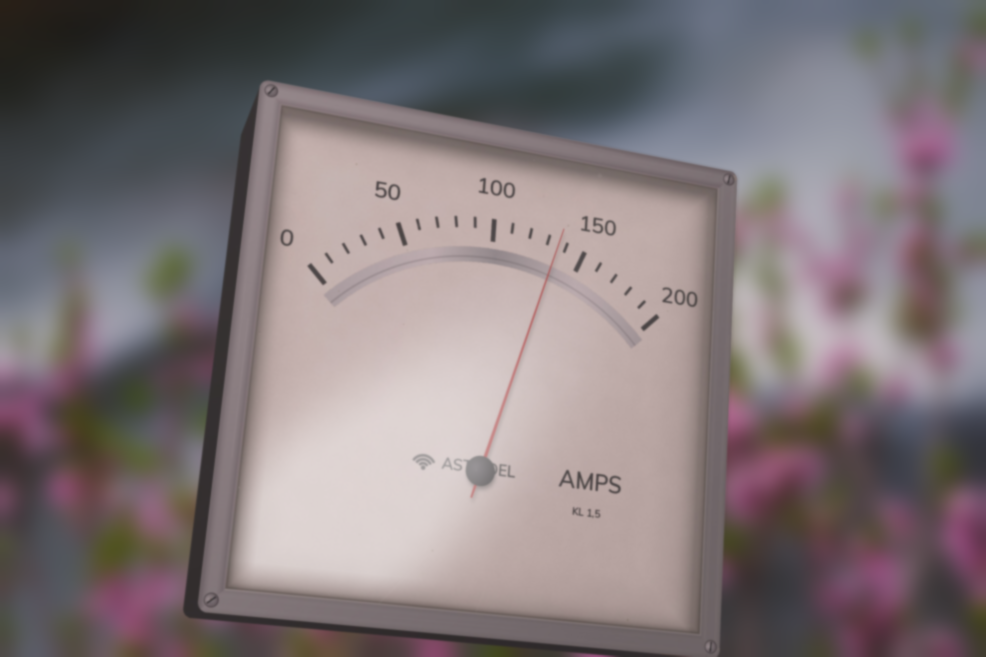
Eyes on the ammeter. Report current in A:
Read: 135 A
